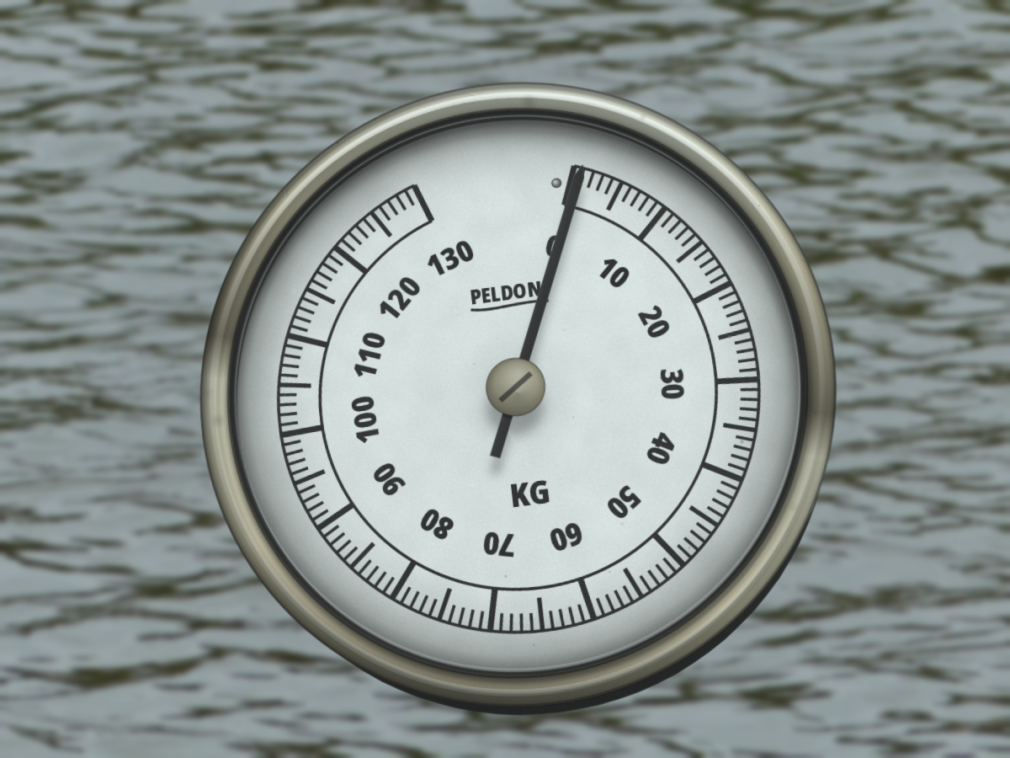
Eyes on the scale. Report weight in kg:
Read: 1 kg
